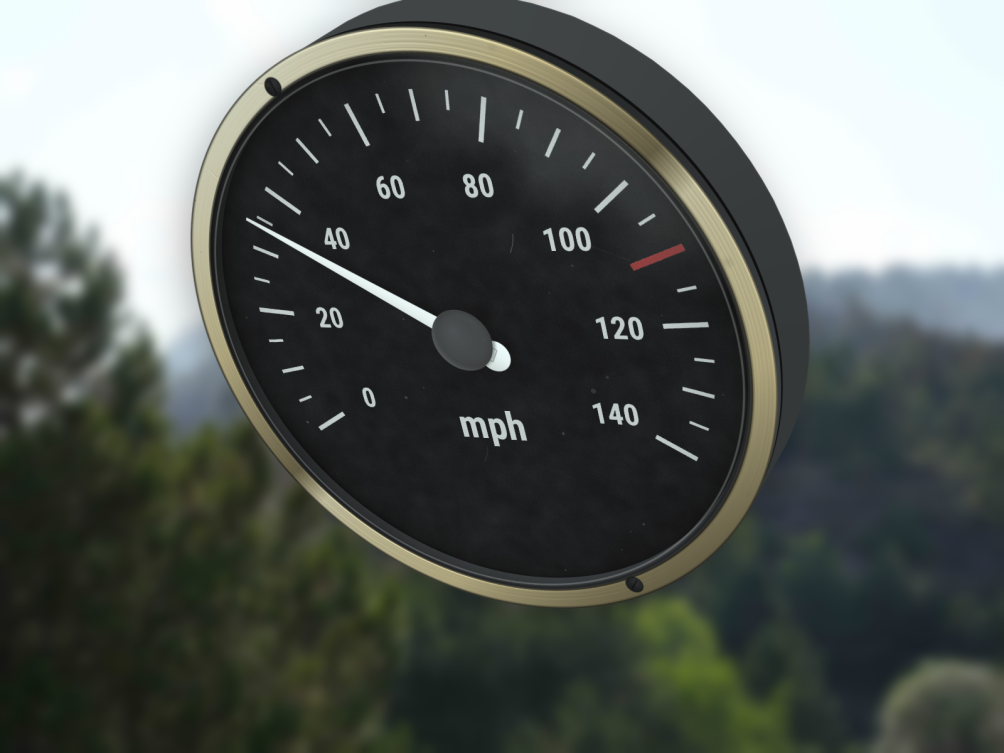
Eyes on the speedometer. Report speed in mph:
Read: 35 mph
